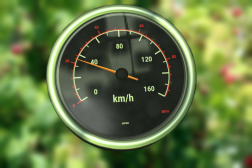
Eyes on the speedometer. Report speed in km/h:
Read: 35 km/h
